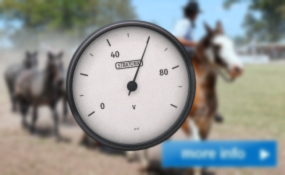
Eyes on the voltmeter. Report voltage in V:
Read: 60 V
